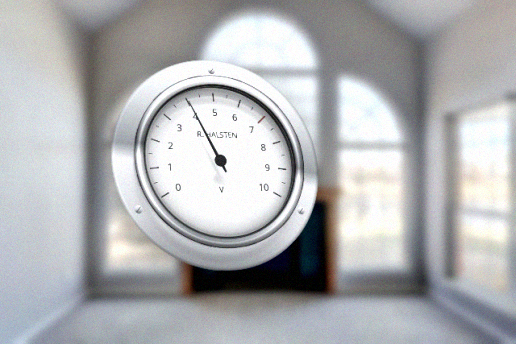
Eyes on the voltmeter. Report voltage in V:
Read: 4 V
